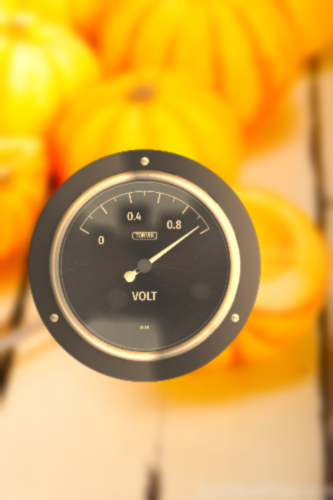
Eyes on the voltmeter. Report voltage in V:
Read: 0.95 V
